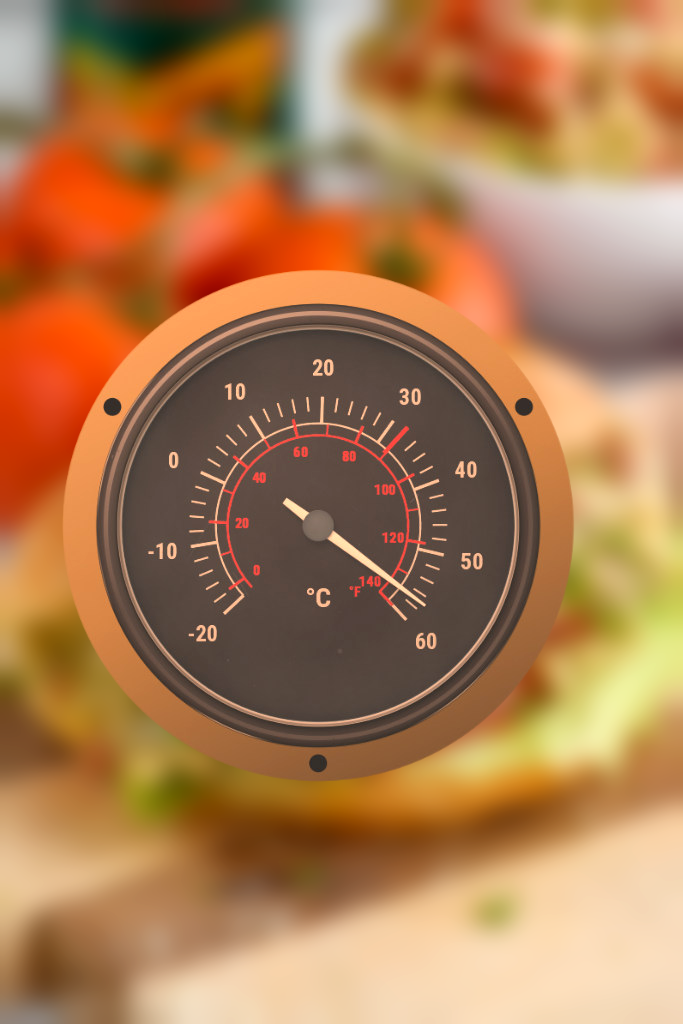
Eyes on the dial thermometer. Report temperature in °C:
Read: 57 °C
